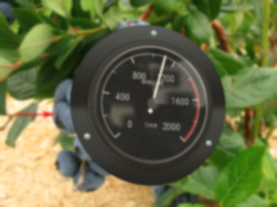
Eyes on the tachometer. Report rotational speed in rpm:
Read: 1100 rpm
